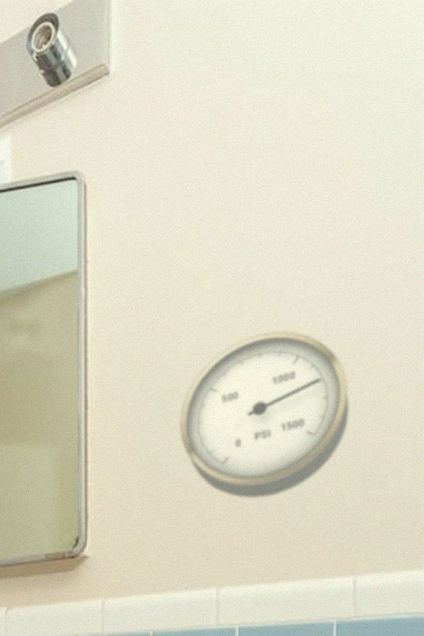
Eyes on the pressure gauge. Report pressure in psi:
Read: 1200 psi
